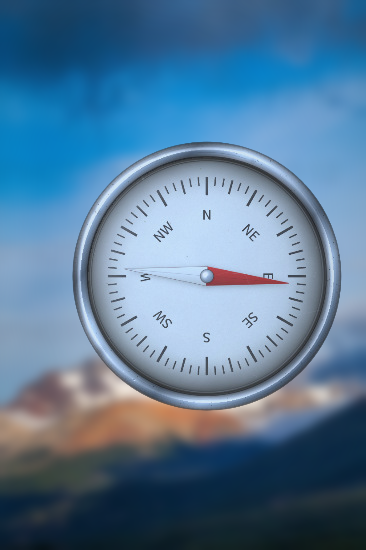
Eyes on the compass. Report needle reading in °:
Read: 95 °
